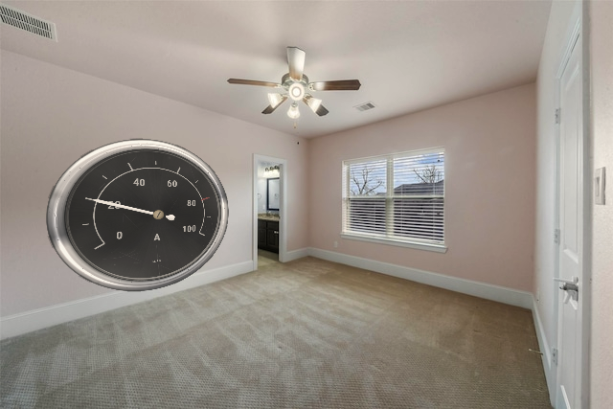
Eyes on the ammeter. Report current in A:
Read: 20 A
